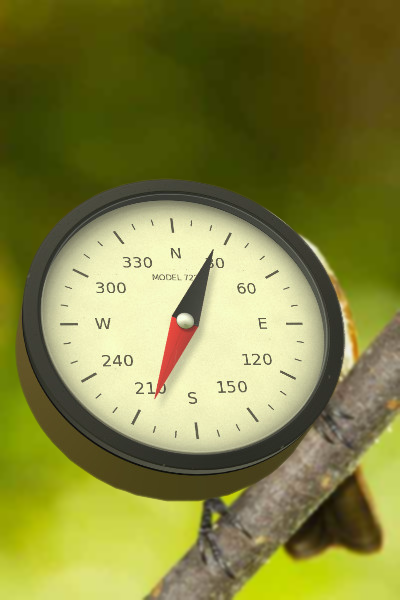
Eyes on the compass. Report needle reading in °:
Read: 205 °
